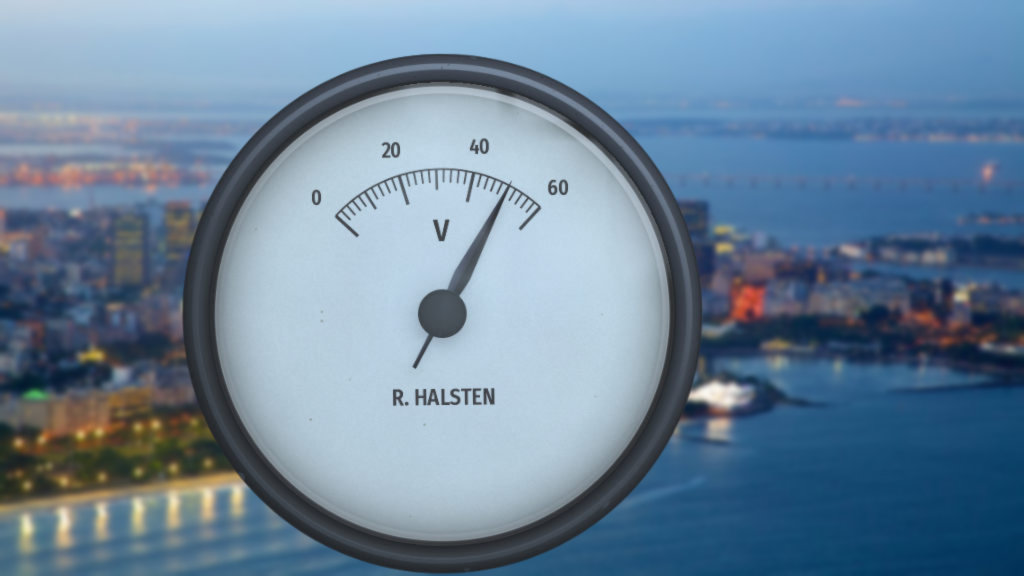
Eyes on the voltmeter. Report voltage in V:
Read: 50 V
